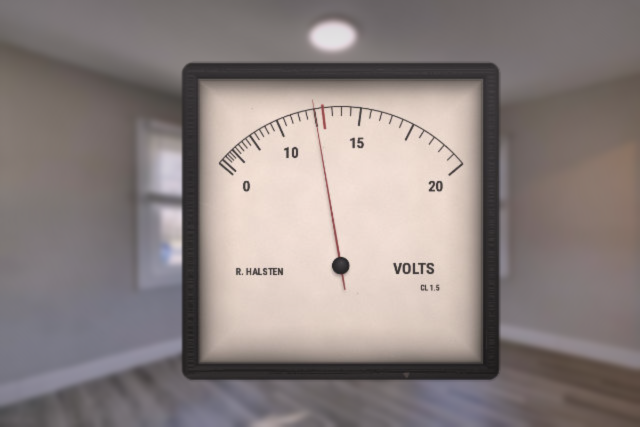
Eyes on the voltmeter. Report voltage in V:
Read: 12.5 V
